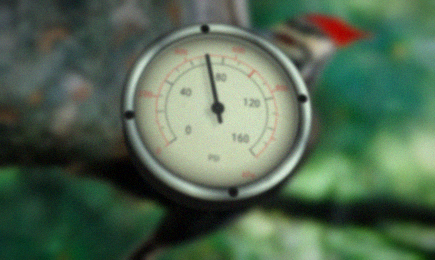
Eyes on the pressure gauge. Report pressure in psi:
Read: 70 psi
